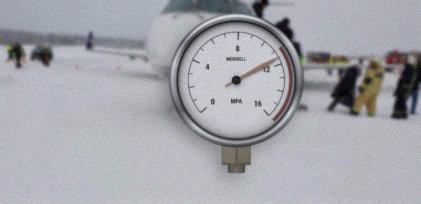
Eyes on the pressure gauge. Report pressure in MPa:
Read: 11.5 MPa
